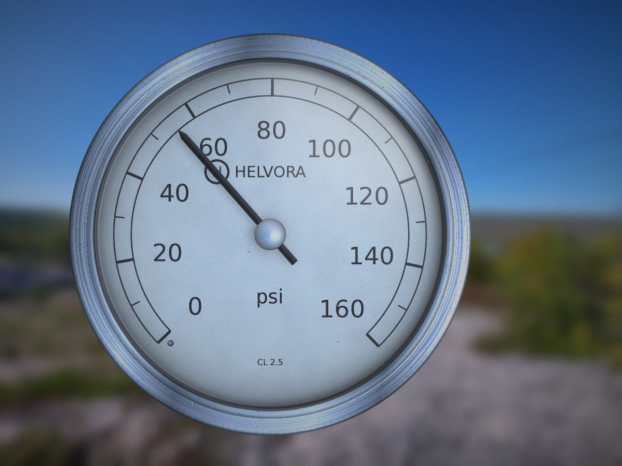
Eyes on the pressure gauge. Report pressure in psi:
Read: 55 psi
